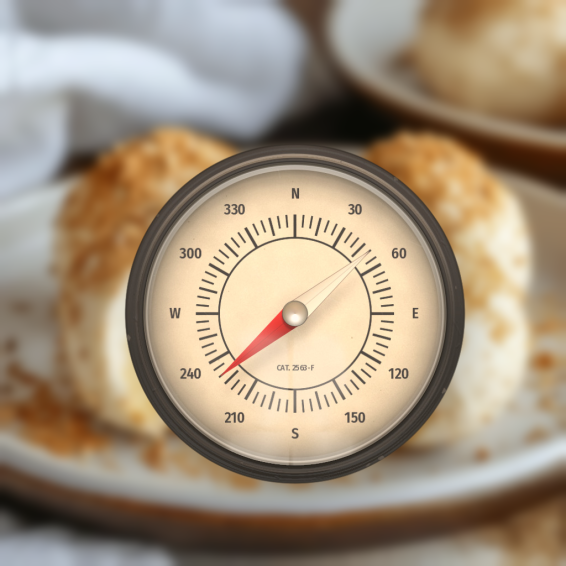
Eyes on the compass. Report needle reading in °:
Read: 230 °
